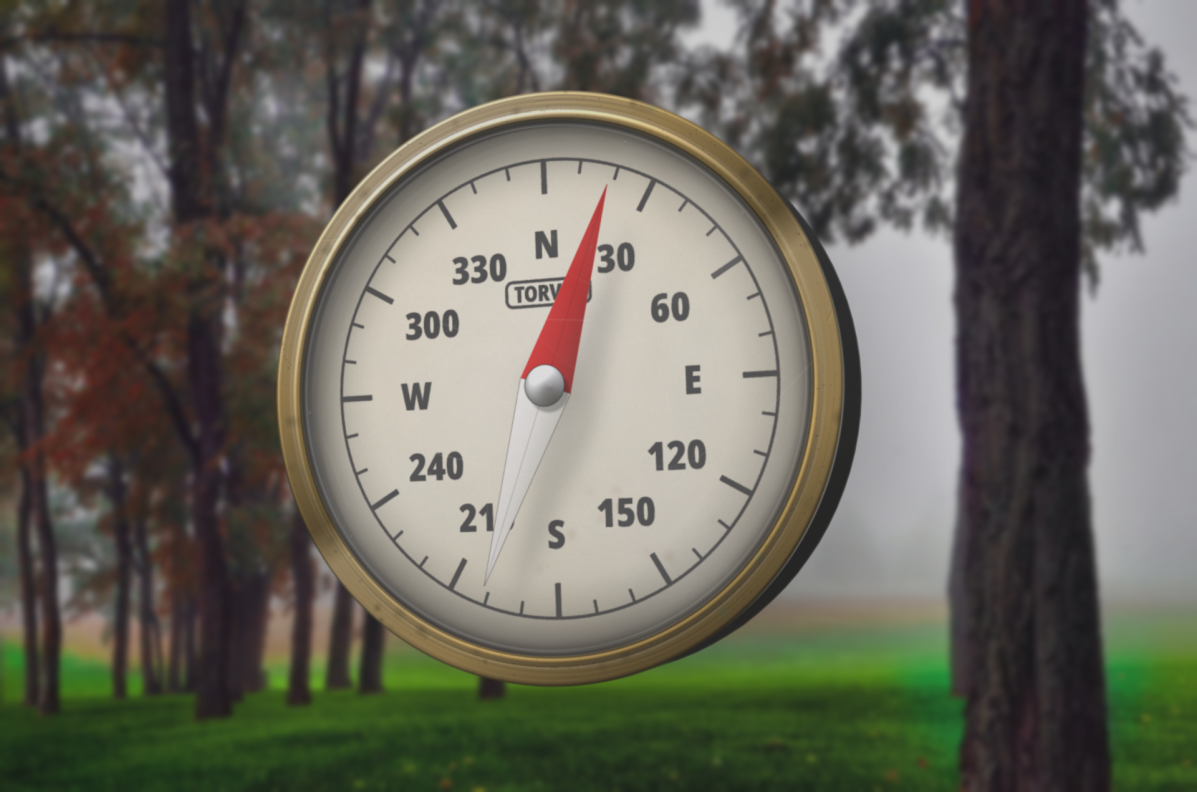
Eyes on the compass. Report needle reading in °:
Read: 20 °
